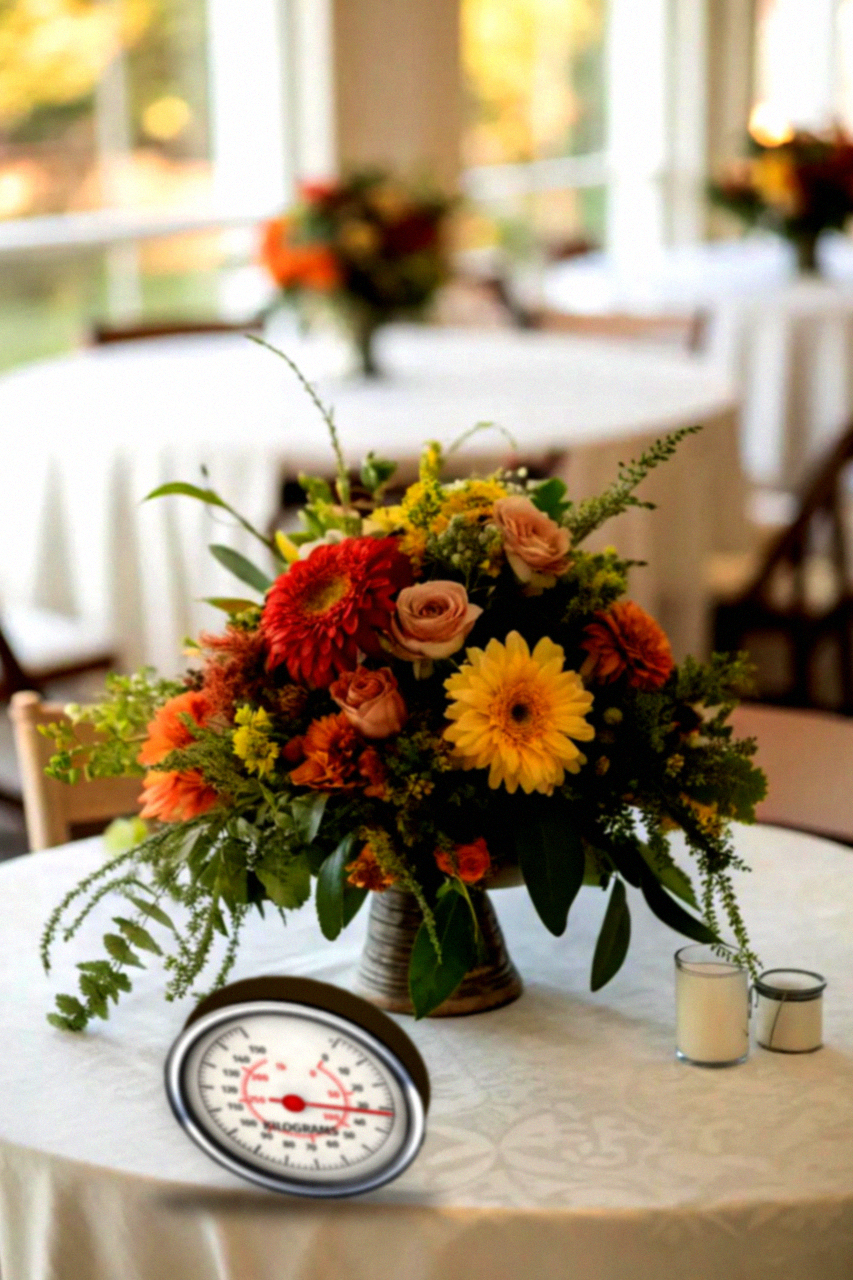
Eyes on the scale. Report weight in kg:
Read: 30 kg
